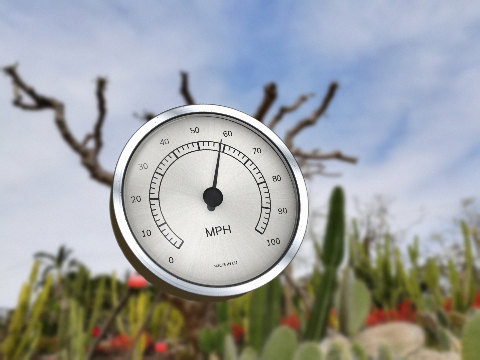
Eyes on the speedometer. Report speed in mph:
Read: 58 mph
